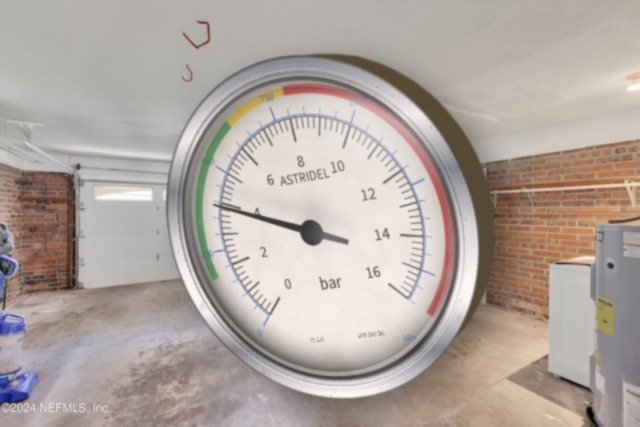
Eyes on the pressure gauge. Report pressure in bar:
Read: 4 bar
